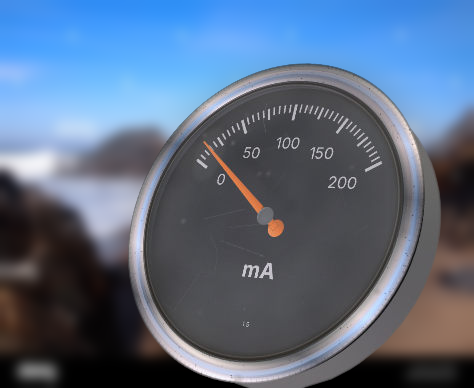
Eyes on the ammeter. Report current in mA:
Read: 15 mA
